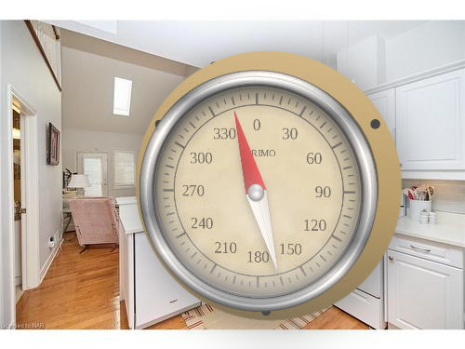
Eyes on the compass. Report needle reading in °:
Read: 345 °
